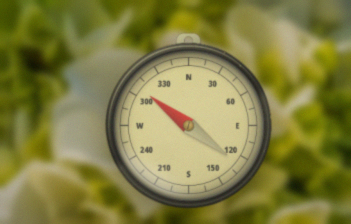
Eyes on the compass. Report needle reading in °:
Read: 307.5 °
